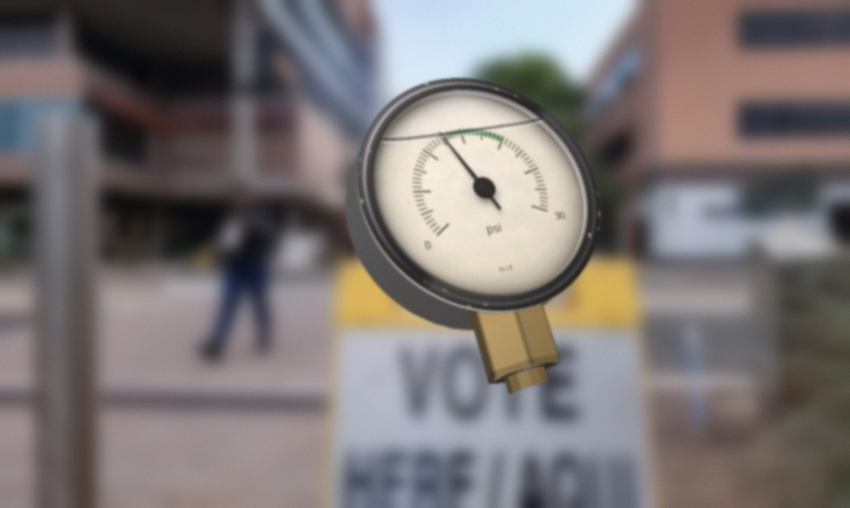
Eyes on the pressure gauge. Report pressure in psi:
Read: 12.5 psi
